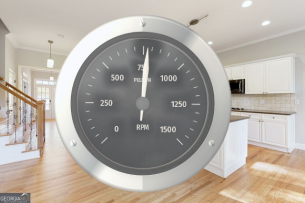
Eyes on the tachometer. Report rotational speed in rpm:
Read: 775 rpm
